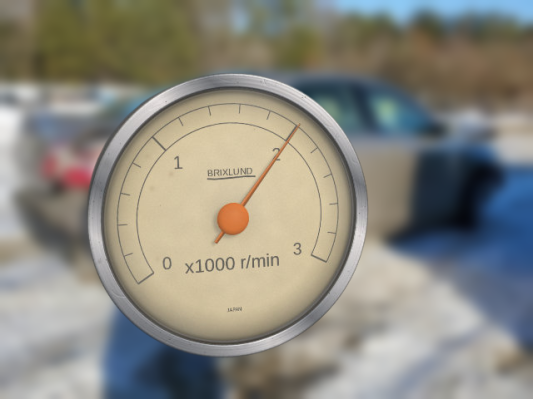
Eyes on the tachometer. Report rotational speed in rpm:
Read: 2000 rpm
